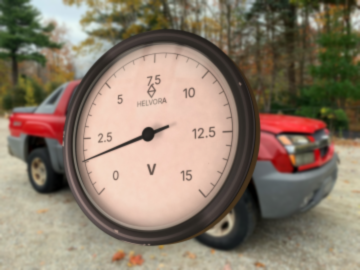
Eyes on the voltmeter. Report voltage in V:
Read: 1.5 V
